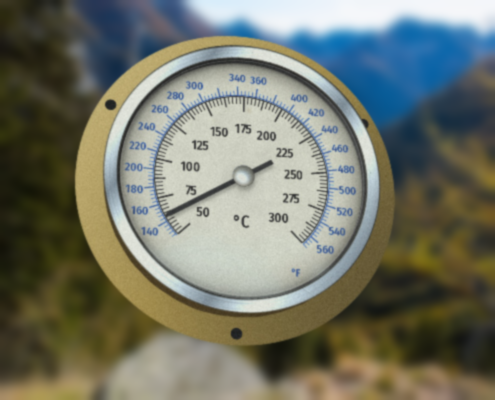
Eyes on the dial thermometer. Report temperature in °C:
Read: 62.5 °C
